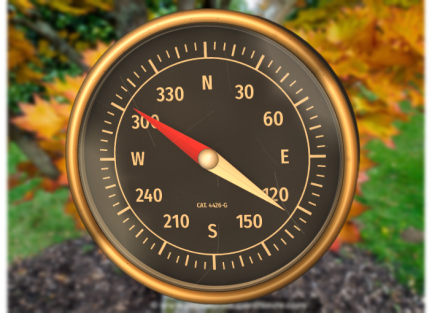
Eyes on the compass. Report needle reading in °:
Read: 305 °
